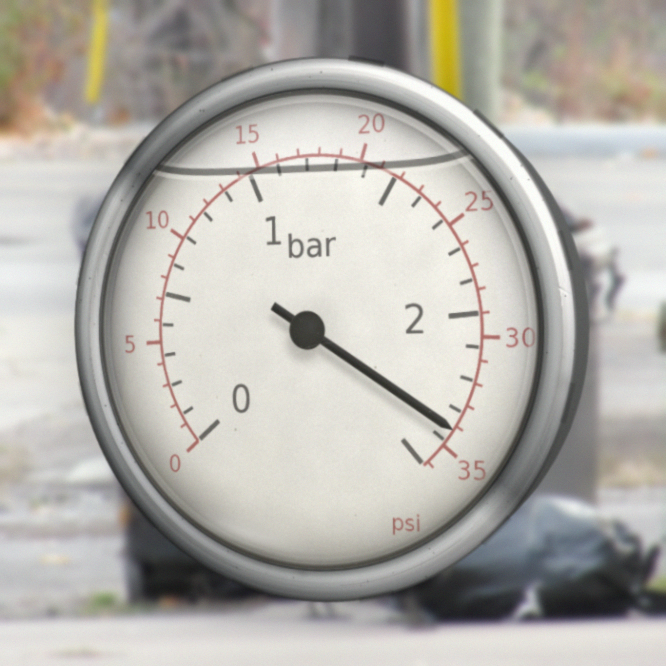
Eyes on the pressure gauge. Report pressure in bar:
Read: 2.35 bar
